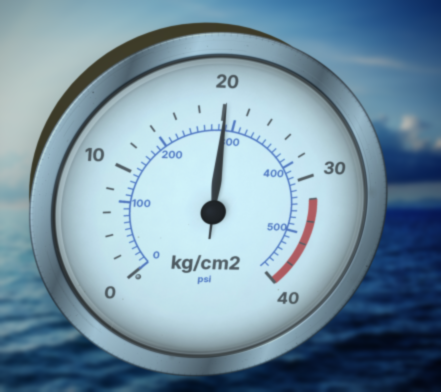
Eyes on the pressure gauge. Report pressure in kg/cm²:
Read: 20 kg/cm²
